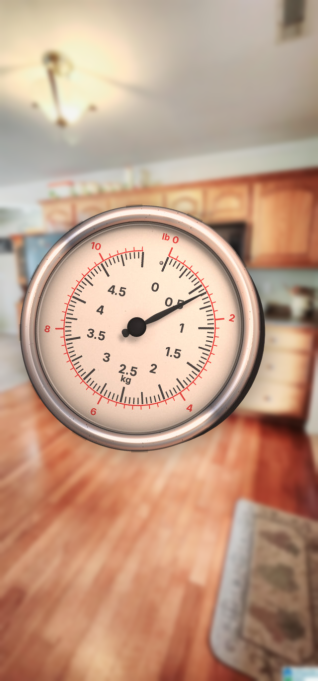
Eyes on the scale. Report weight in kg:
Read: 0.6 kg
